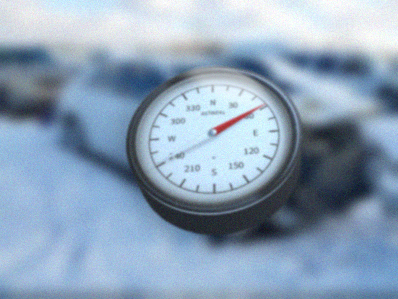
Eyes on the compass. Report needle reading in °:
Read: 60 °
